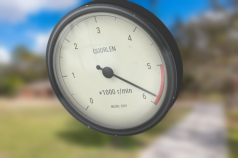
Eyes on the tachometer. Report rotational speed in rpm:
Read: 5750 rpm
